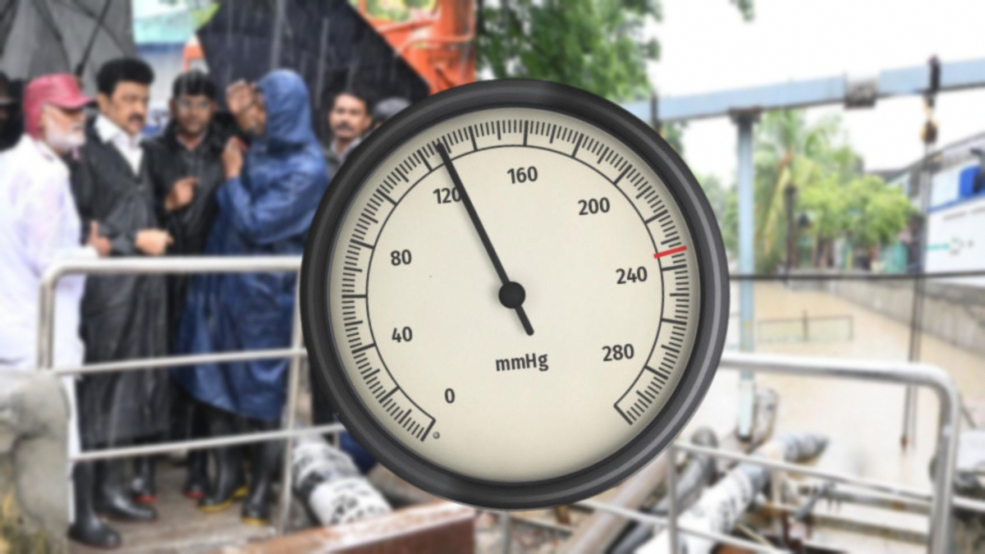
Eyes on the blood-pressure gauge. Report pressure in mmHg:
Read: 128 mmHg
